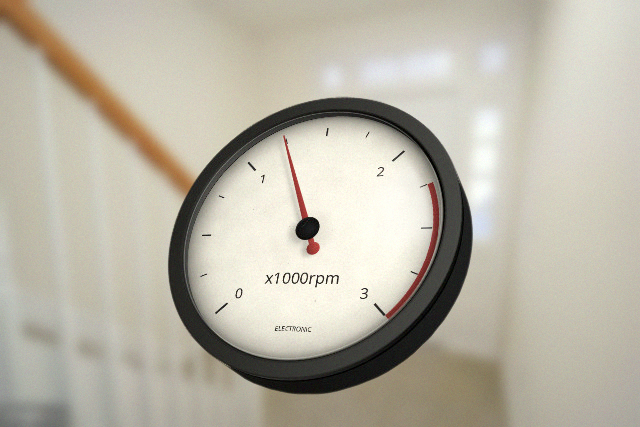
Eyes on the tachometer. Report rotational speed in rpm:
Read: 1250 rpm
